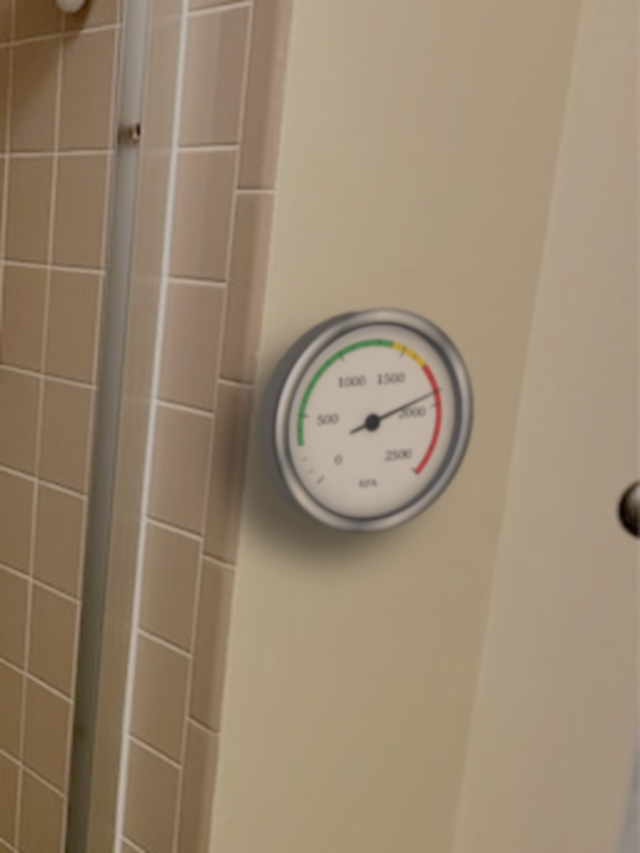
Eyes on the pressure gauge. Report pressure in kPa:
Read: 1900 kPa
